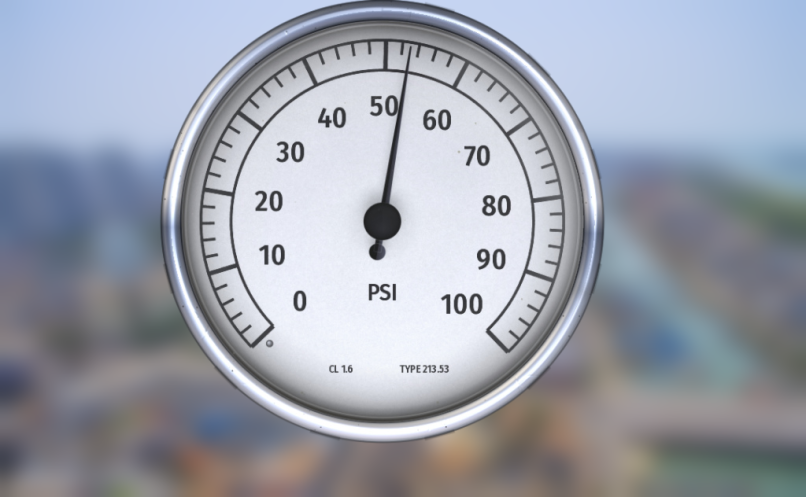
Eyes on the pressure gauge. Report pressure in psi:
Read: 53 psi
